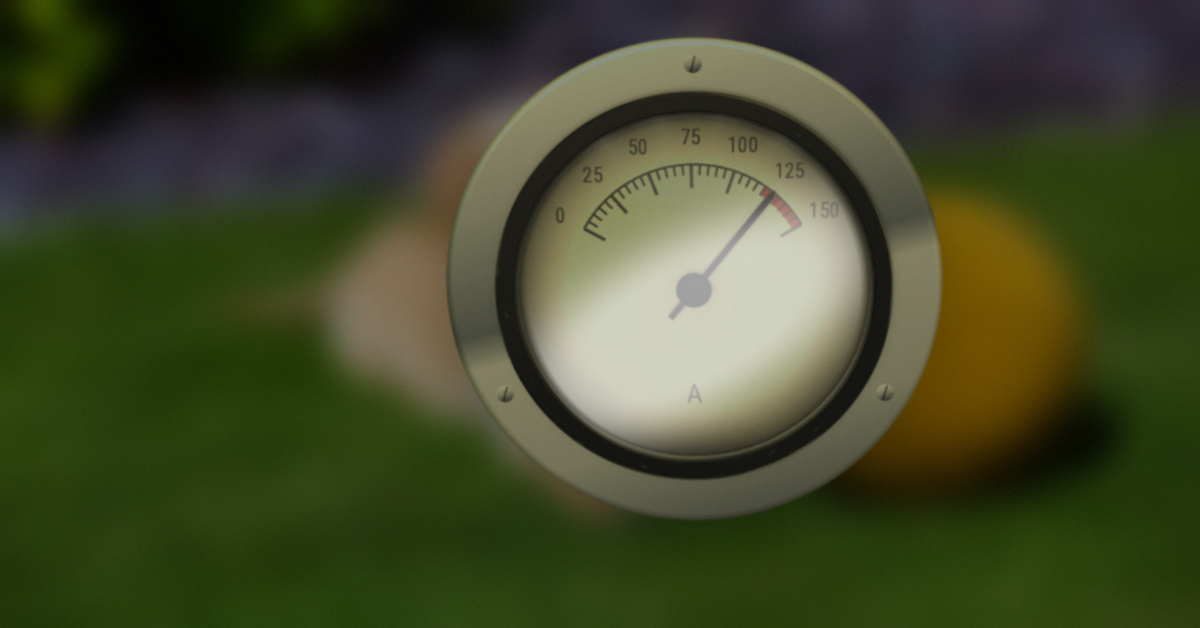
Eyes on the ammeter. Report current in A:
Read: 125 A
